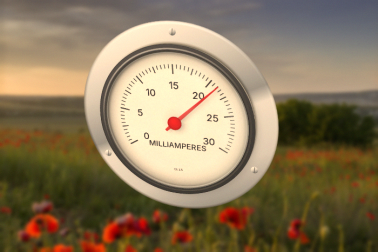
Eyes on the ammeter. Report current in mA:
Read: 21 mA
